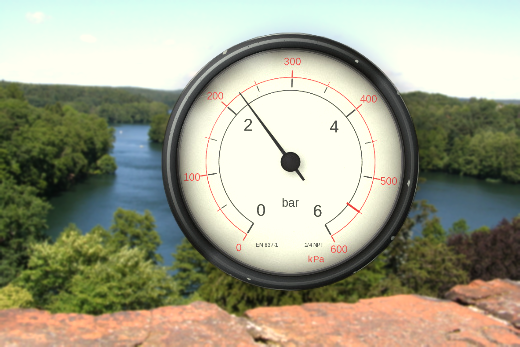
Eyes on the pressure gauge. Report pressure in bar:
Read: 2.25 bar
